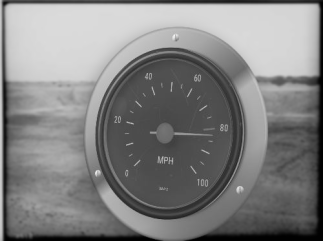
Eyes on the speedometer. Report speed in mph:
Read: 82.5 mph
